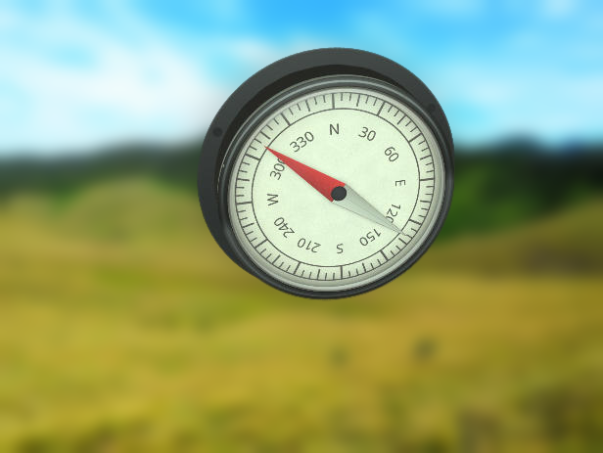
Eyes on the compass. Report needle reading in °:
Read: 310 °
